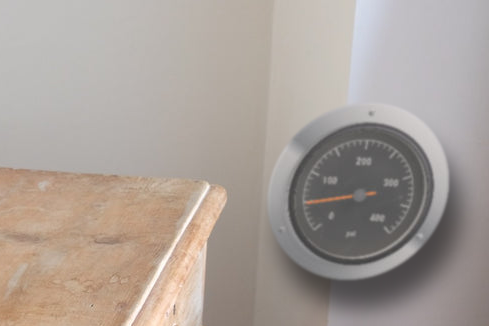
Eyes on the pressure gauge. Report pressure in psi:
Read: 50 psi
